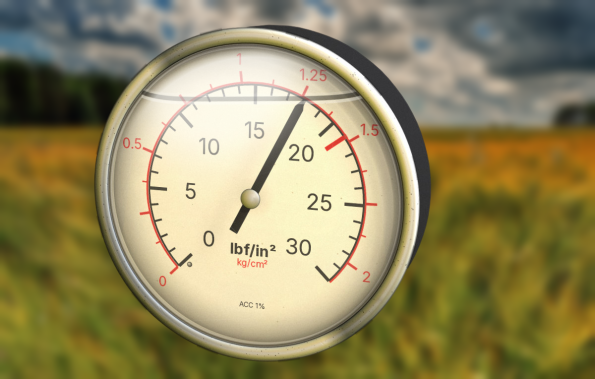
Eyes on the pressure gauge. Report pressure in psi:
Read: 18 psi
